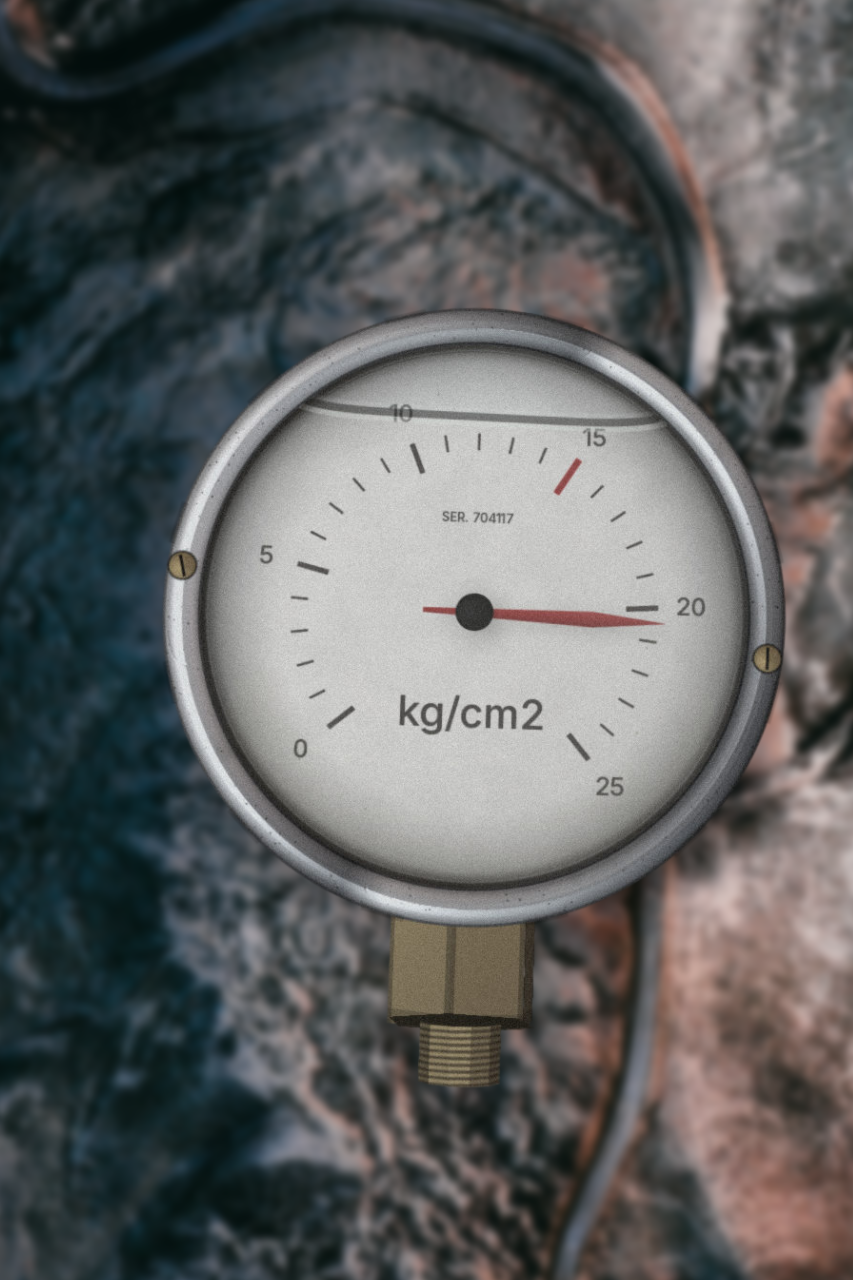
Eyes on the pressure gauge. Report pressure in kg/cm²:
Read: 20.5 kg/cm²
